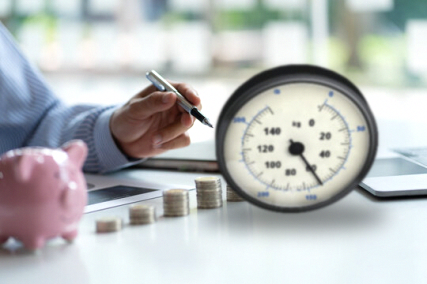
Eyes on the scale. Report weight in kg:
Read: 60 kg
